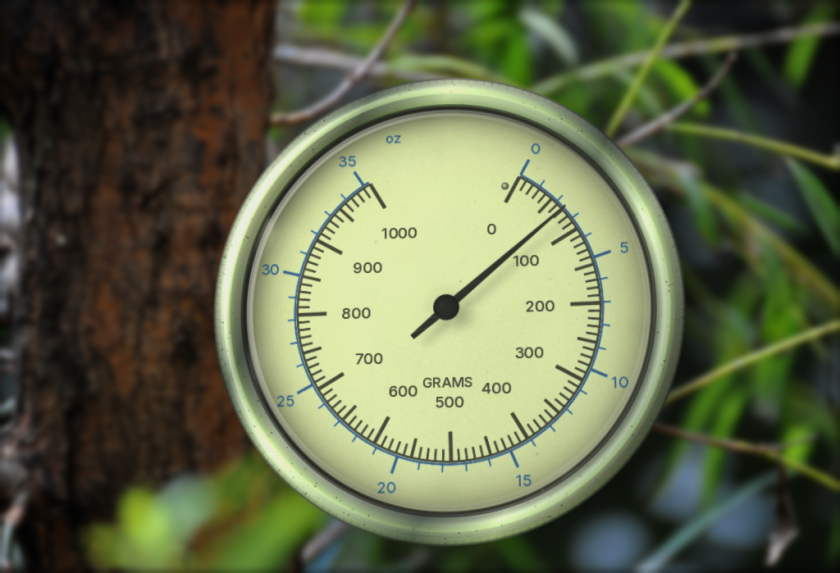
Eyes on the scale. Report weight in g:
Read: 70 g
